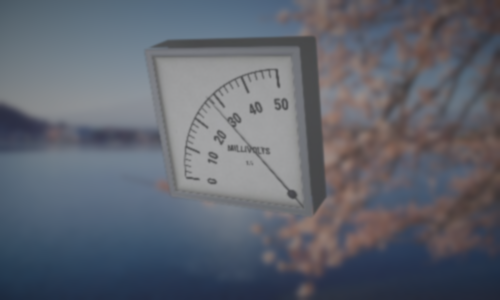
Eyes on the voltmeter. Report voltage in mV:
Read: 28 mV
